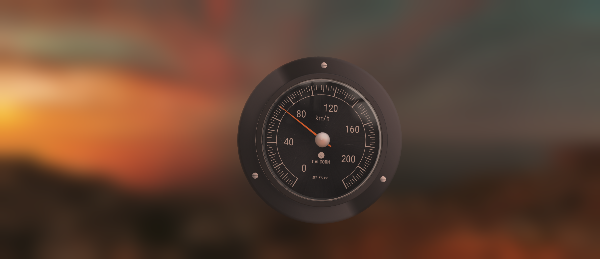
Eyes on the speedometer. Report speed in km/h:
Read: 70 km/h
